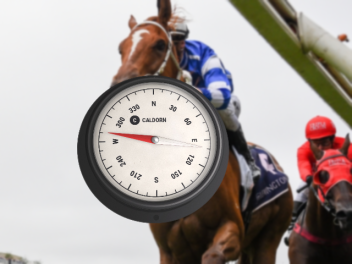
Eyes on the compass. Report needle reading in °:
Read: 280 °
